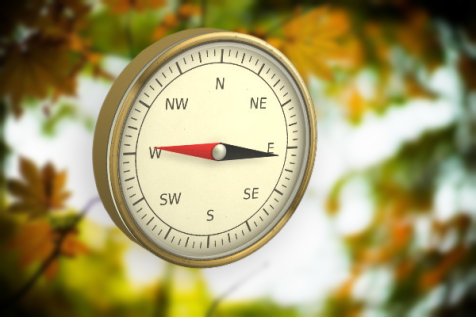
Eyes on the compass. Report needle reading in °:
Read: 275 °
